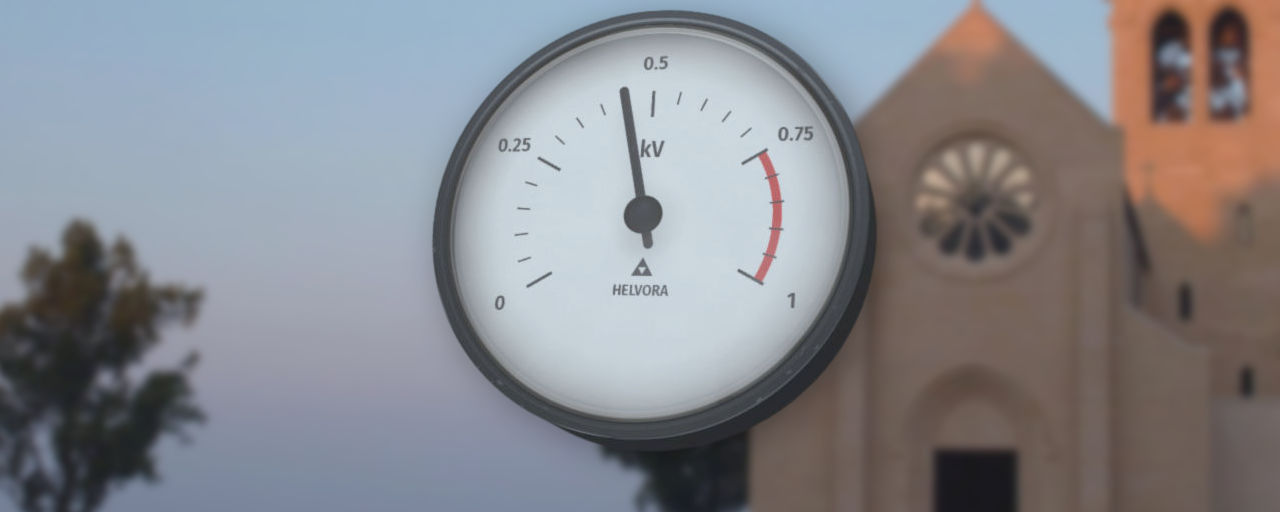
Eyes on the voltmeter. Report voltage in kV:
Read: 0.45 kV
